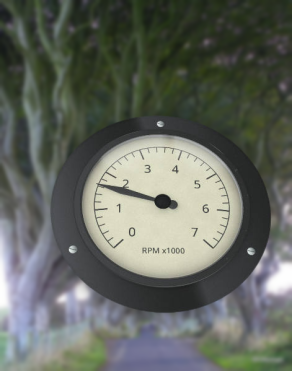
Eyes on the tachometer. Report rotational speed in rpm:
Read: 1600 rpm
